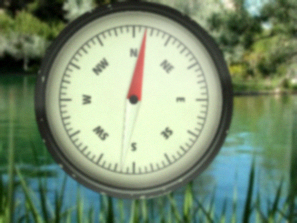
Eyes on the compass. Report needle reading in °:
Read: 10 °
